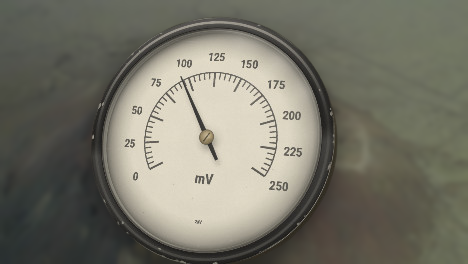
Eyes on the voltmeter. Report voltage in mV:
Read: 95 mV
